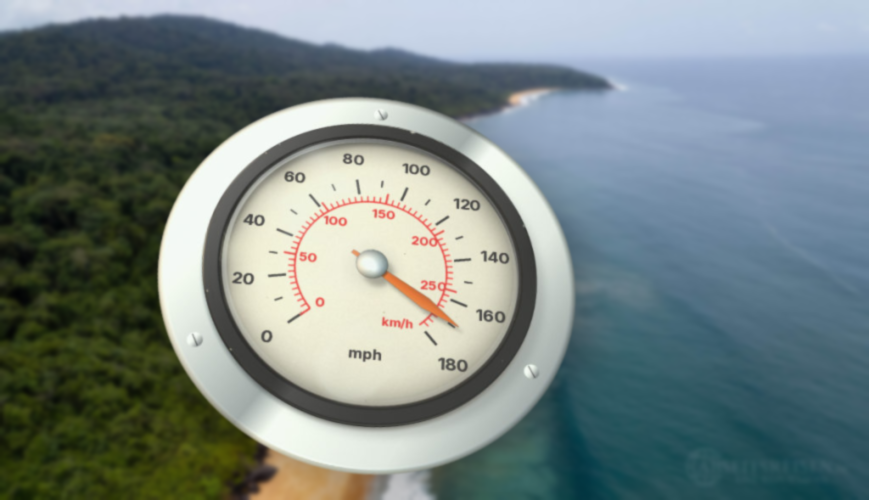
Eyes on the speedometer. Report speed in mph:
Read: 170 mph
